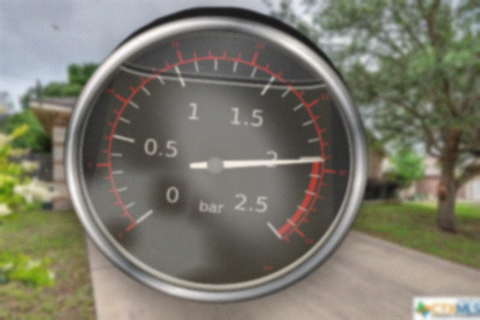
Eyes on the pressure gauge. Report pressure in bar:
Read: 2 bar
